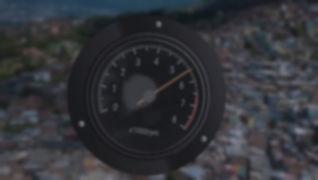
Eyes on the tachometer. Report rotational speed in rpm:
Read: 5500 rpm
